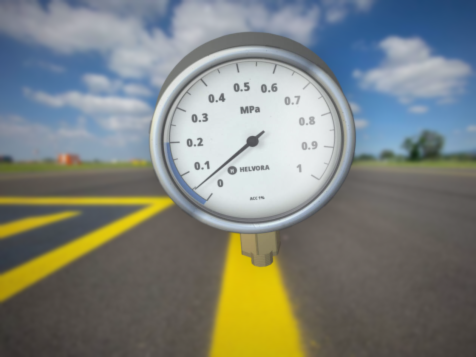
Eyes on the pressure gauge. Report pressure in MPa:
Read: 0.05 MPa
